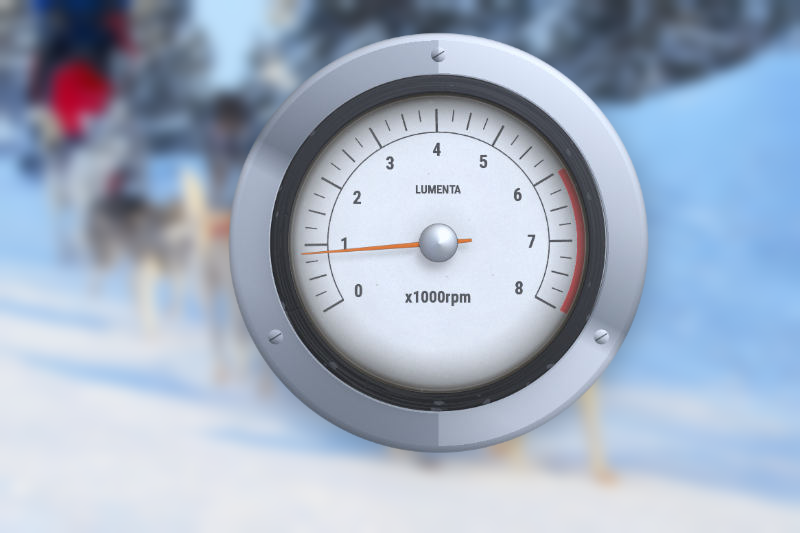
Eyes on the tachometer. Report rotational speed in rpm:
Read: 875 rpm
